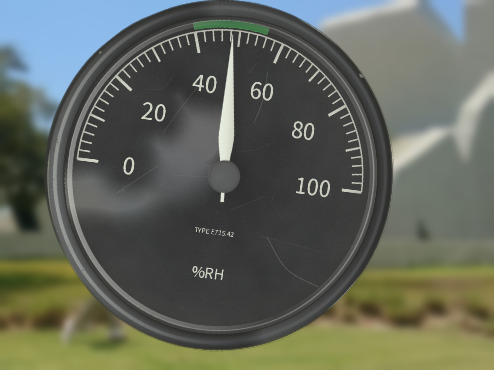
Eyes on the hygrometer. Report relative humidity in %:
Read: 48 %
